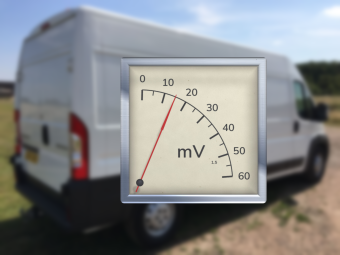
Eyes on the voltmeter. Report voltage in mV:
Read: 15 mV
